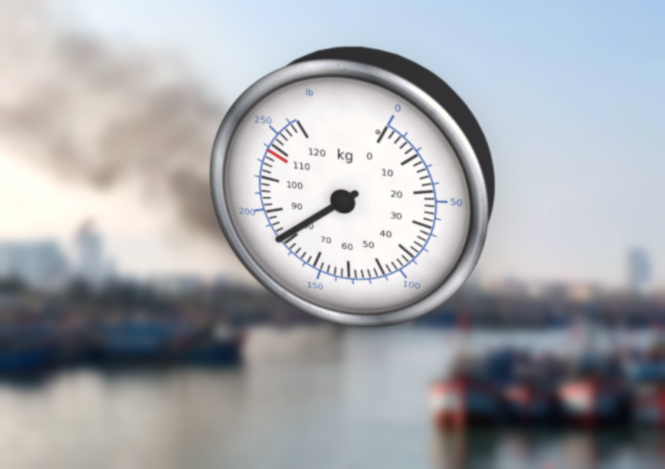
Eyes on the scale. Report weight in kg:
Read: 82 kg
